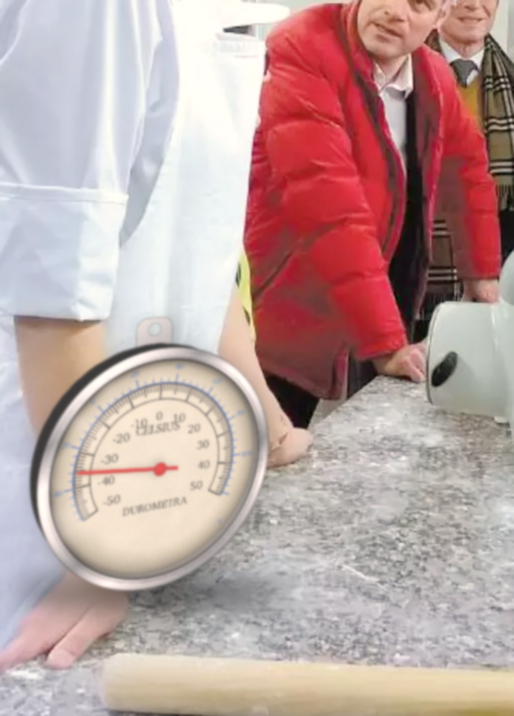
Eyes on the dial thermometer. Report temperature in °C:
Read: -35 °C
